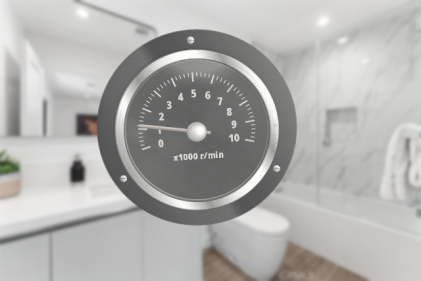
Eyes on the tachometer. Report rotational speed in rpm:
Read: 1200 rpm
